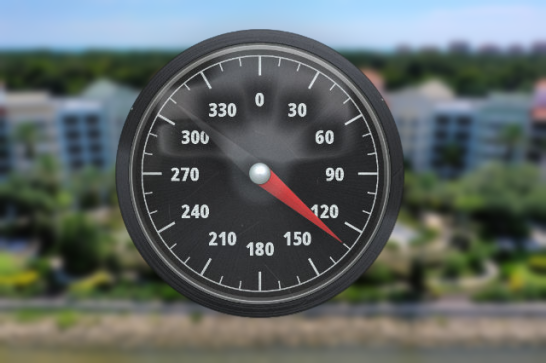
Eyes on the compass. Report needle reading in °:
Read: 130 °
